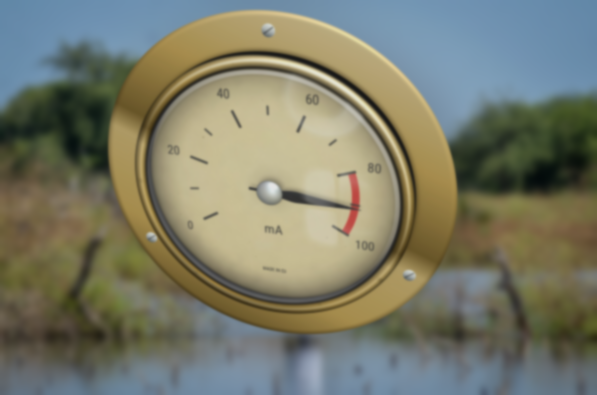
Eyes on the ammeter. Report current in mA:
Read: 90 mA
